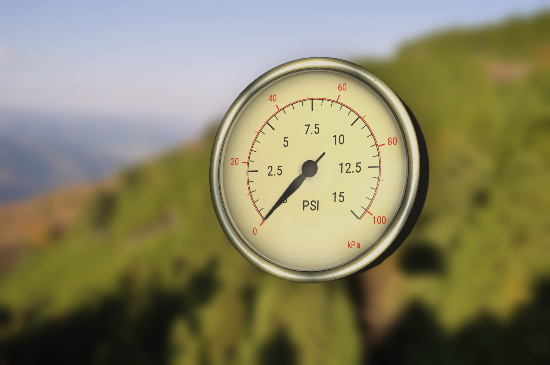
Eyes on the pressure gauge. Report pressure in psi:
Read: 0 psi
